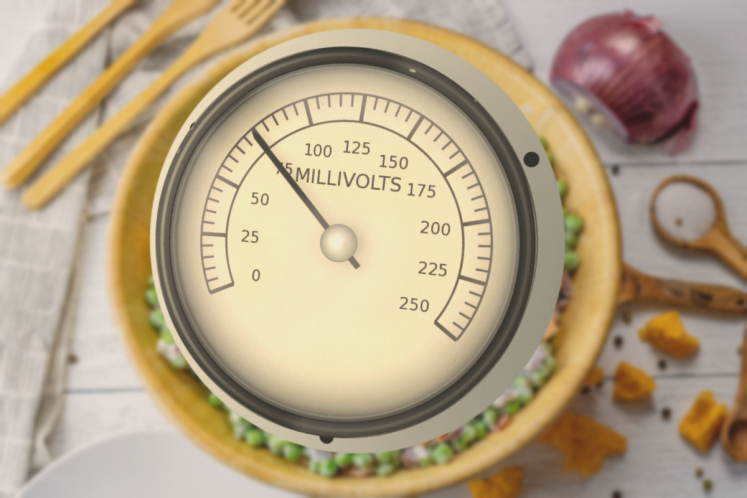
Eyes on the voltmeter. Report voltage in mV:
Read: 75 mV
